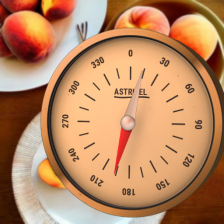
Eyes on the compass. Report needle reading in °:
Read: 195 °
